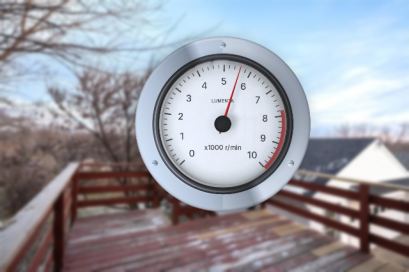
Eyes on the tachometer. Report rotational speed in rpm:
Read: 5600 rpm
